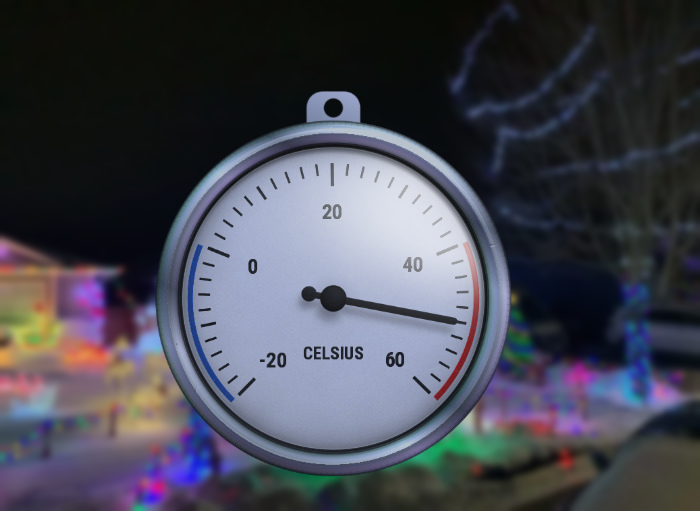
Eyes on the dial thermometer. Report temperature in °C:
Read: 50 °C
